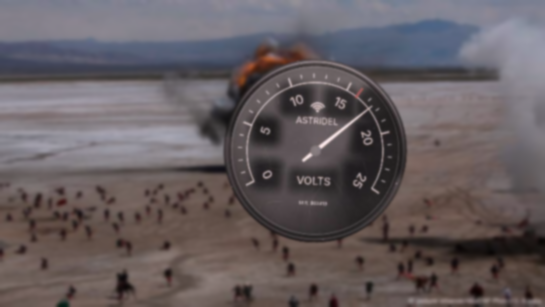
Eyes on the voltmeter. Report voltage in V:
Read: 17.5 V
